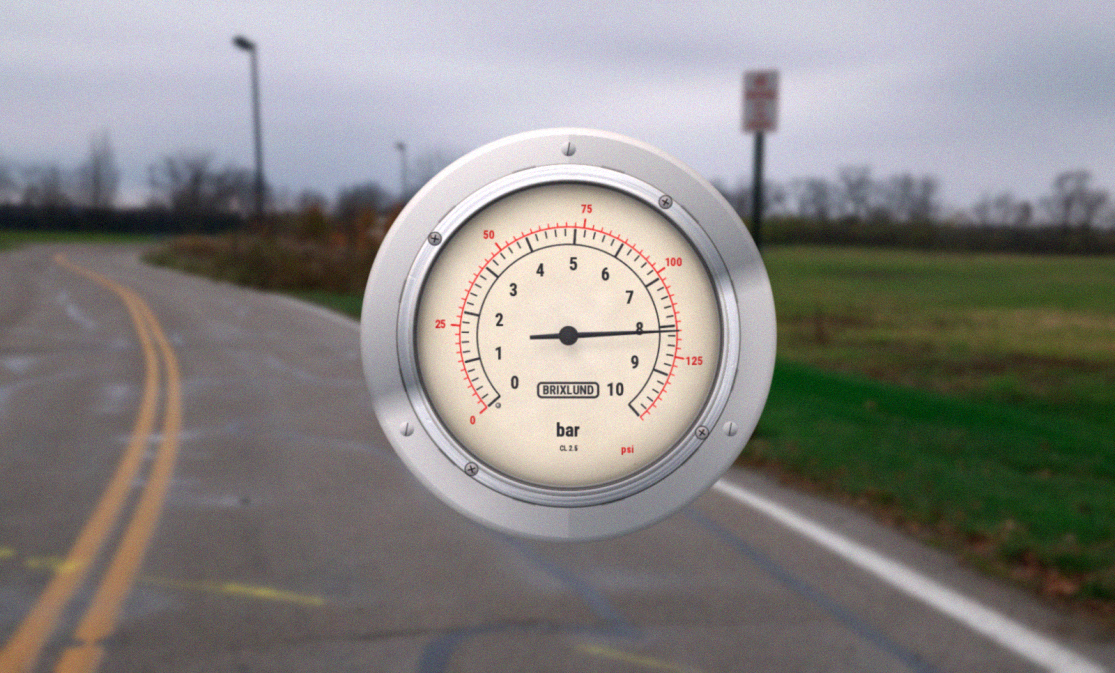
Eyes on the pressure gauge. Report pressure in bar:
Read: 8.1 bar
